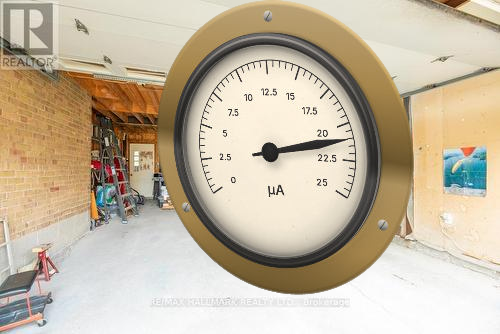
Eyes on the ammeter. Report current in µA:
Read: 21 µA
